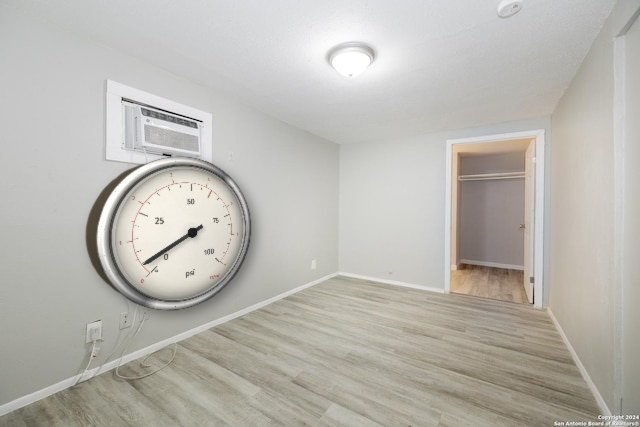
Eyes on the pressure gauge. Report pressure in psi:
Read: 5 psi
